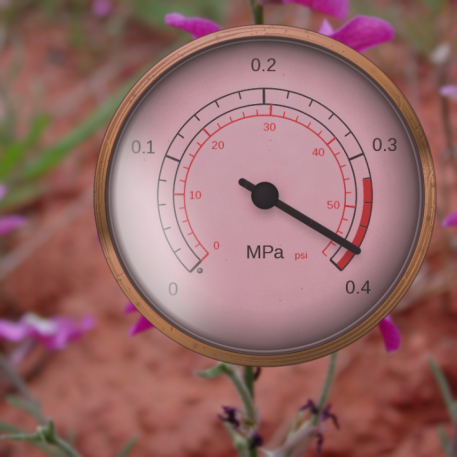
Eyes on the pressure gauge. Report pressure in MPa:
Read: 0.38 MPa
